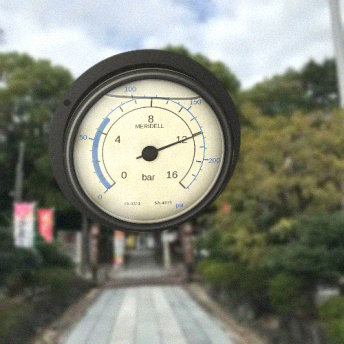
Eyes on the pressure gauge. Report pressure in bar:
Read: 12 bar
